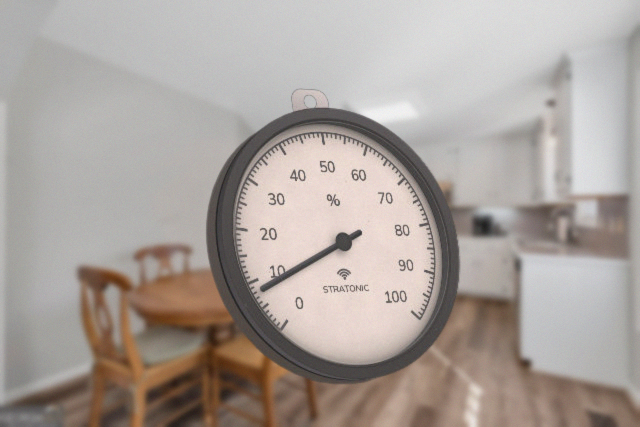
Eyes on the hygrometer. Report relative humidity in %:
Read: 8 %
